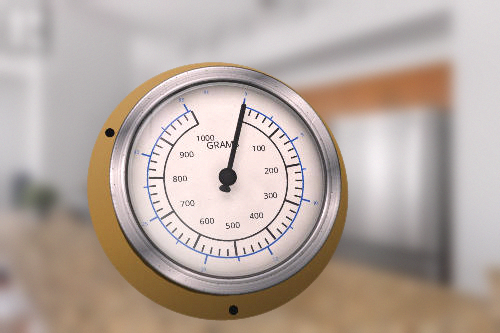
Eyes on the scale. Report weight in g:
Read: 0 g
